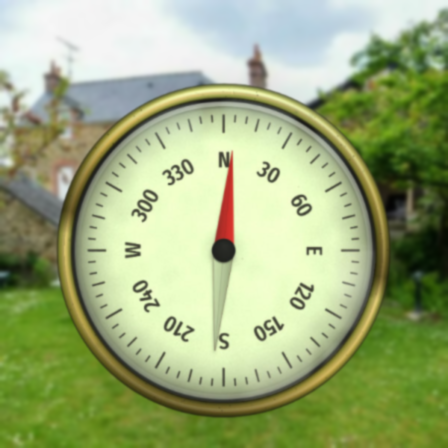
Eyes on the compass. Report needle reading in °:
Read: 5 °
